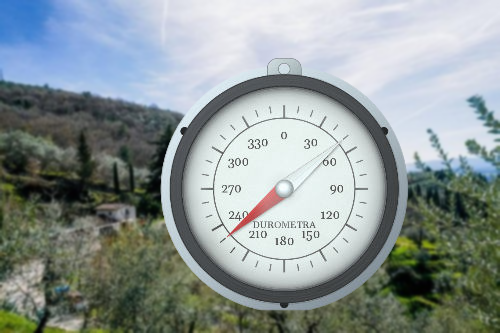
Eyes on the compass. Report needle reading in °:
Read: 230 °
